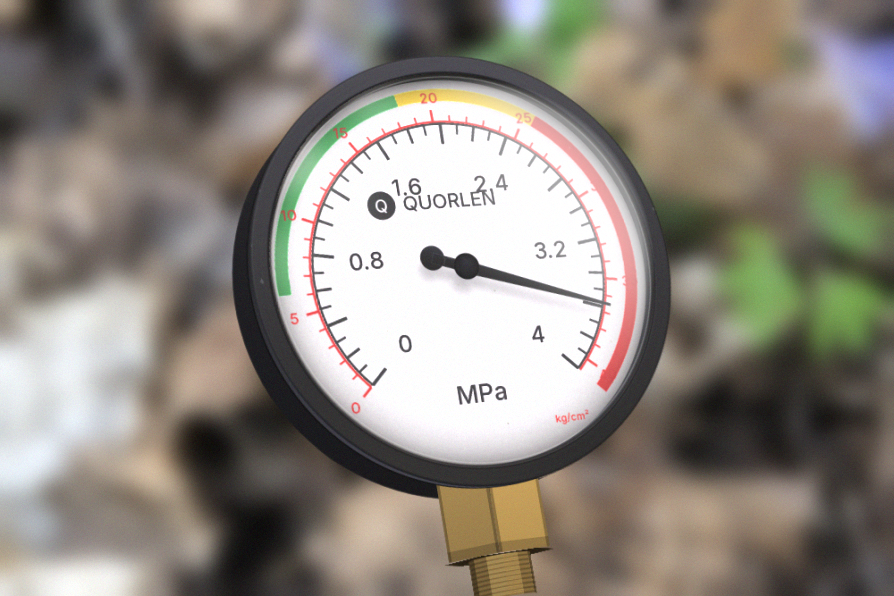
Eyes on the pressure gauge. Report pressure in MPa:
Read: 3.6 MPa
